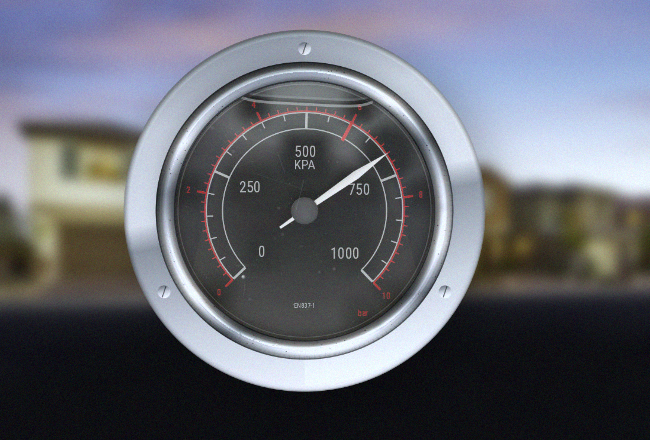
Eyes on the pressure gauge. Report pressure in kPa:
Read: 700 kPa
